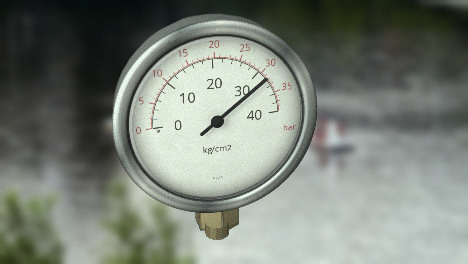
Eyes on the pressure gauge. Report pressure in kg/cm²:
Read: 32 kg/cm²
